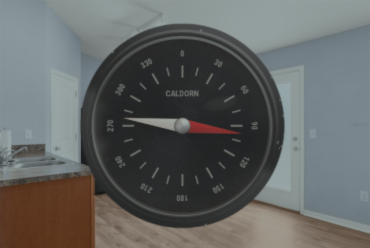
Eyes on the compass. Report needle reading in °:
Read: 97.5 °
